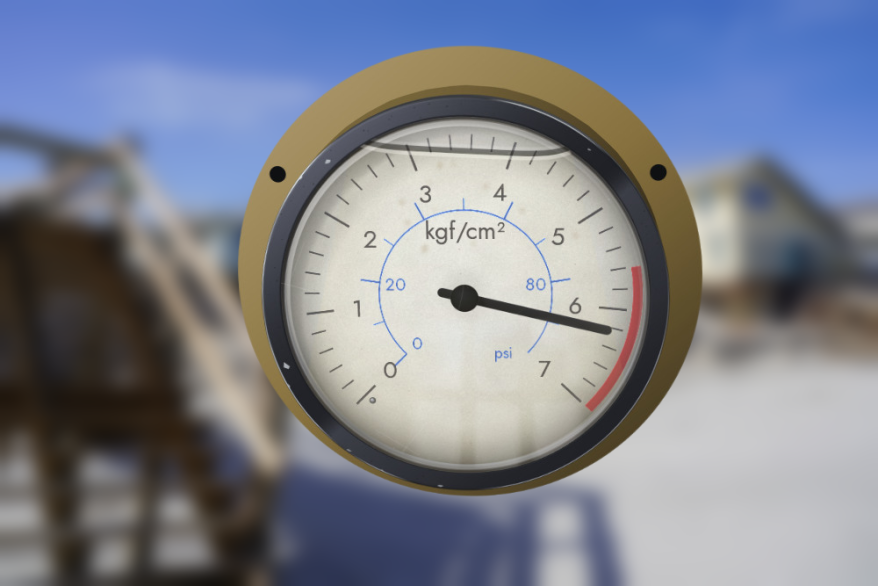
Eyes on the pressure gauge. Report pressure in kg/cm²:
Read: 6.2 kg/cm²
